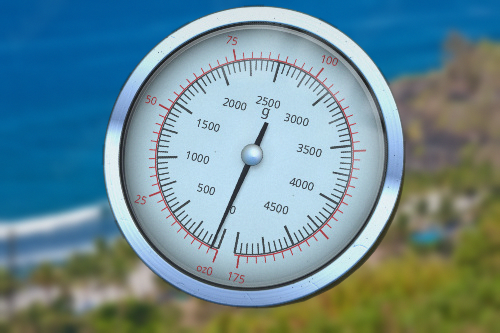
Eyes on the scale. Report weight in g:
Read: 50 g
